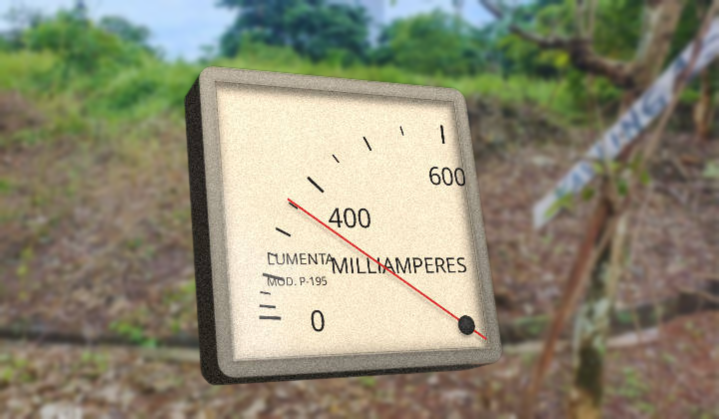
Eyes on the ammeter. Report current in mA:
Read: 350 mA
